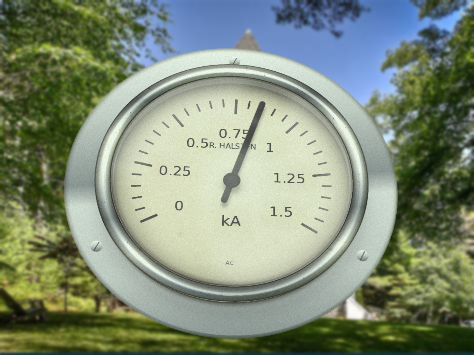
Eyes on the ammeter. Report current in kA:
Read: 0.85 kA
